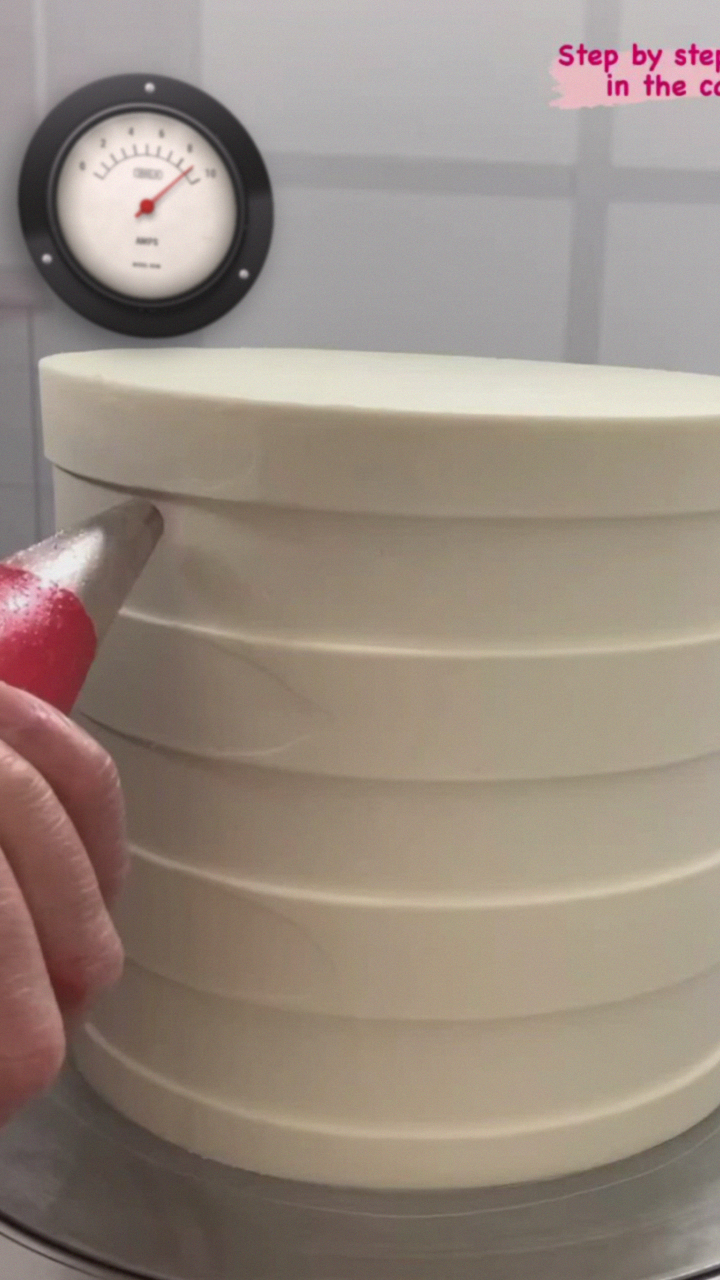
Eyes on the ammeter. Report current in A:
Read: 9 A
